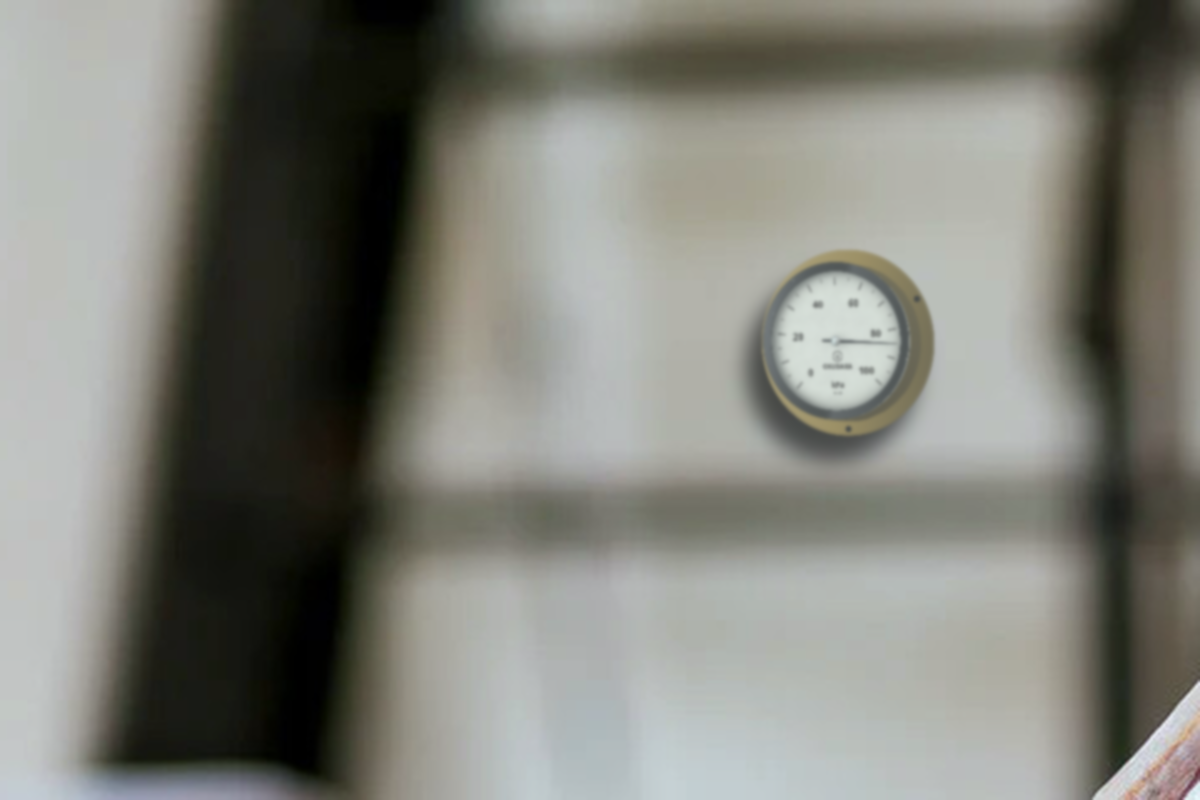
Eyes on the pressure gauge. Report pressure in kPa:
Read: 85 kPa
